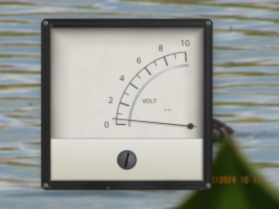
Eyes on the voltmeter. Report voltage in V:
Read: 0.5 V
